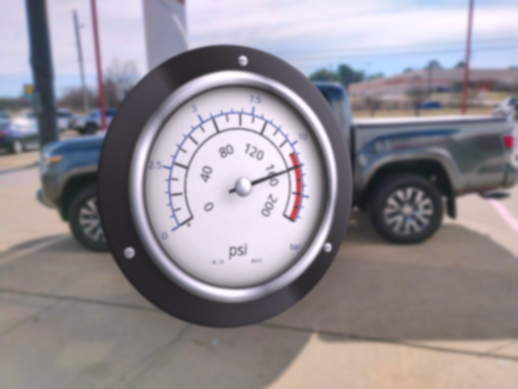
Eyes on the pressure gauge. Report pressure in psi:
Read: 160 psi
